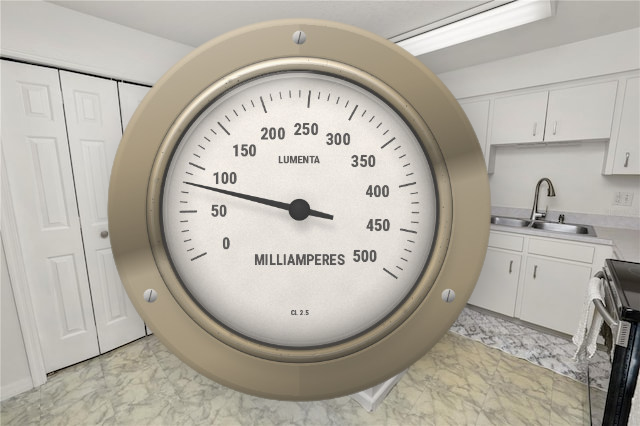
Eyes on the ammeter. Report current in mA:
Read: 80 mA
